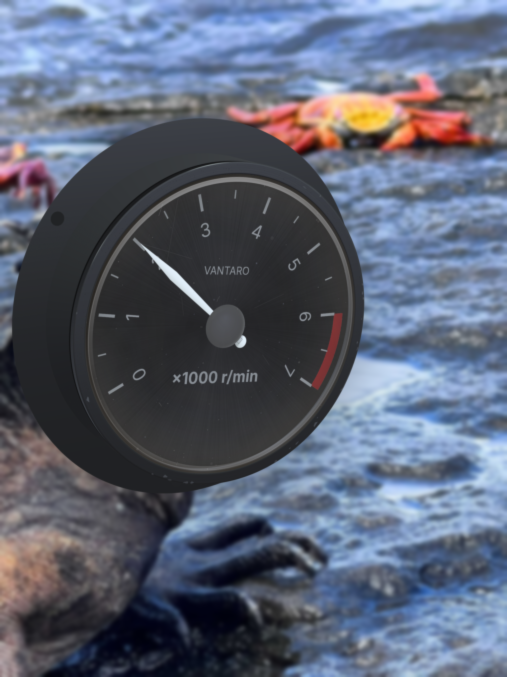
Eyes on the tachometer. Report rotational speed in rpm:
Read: 2000 rpm
